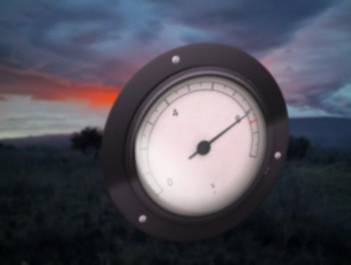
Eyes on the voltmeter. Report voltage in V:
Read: 8 V
